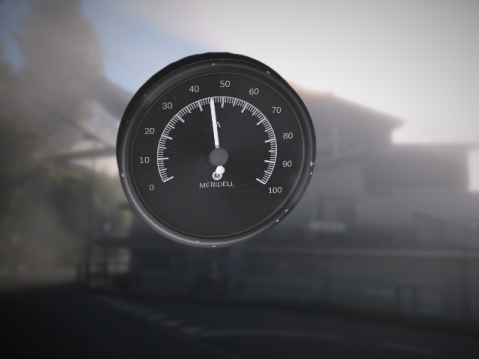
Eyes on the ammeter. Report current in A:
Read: 45 A
